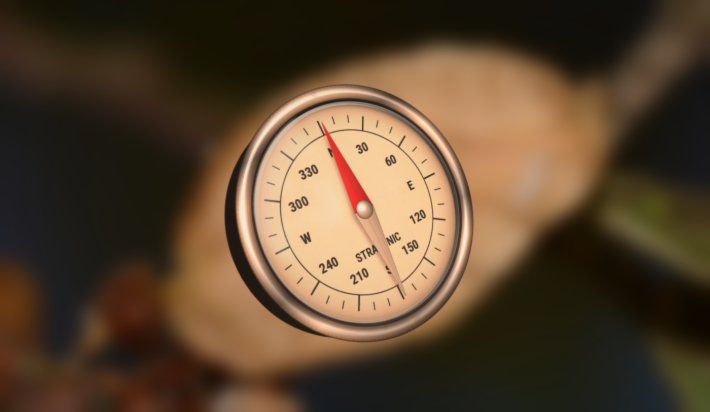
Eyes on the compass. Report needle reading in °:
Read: 0 °
